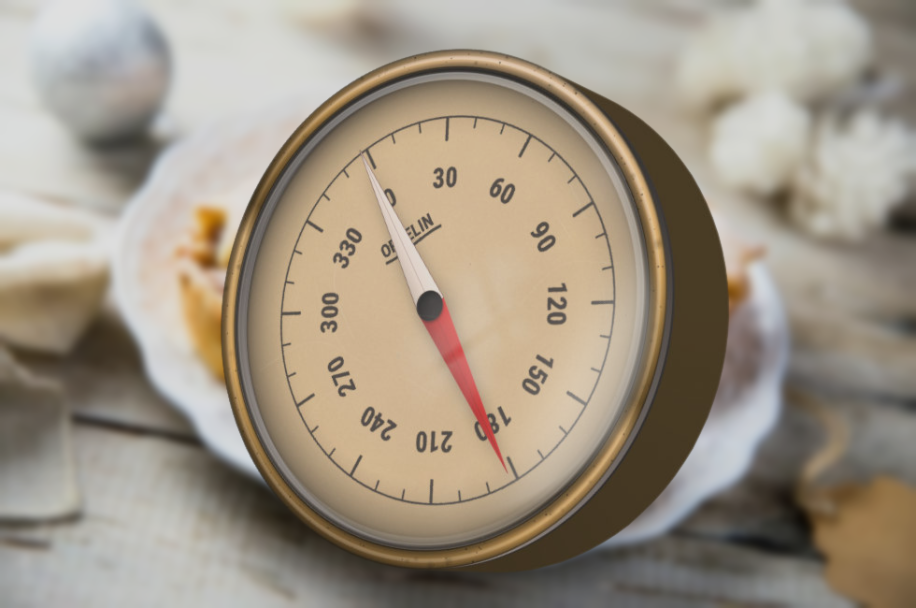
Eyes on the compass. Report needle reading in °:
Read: 180 °
